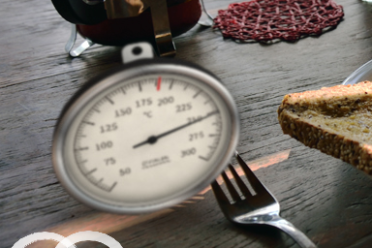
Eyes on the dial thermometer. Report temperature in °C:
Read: 250 °C
